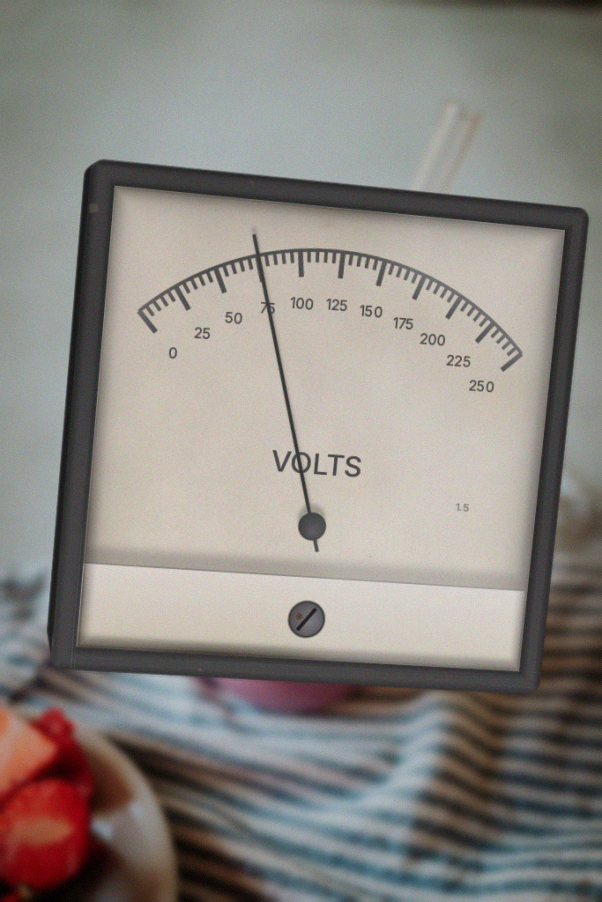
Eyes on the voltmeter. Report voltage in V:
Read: 75 V
